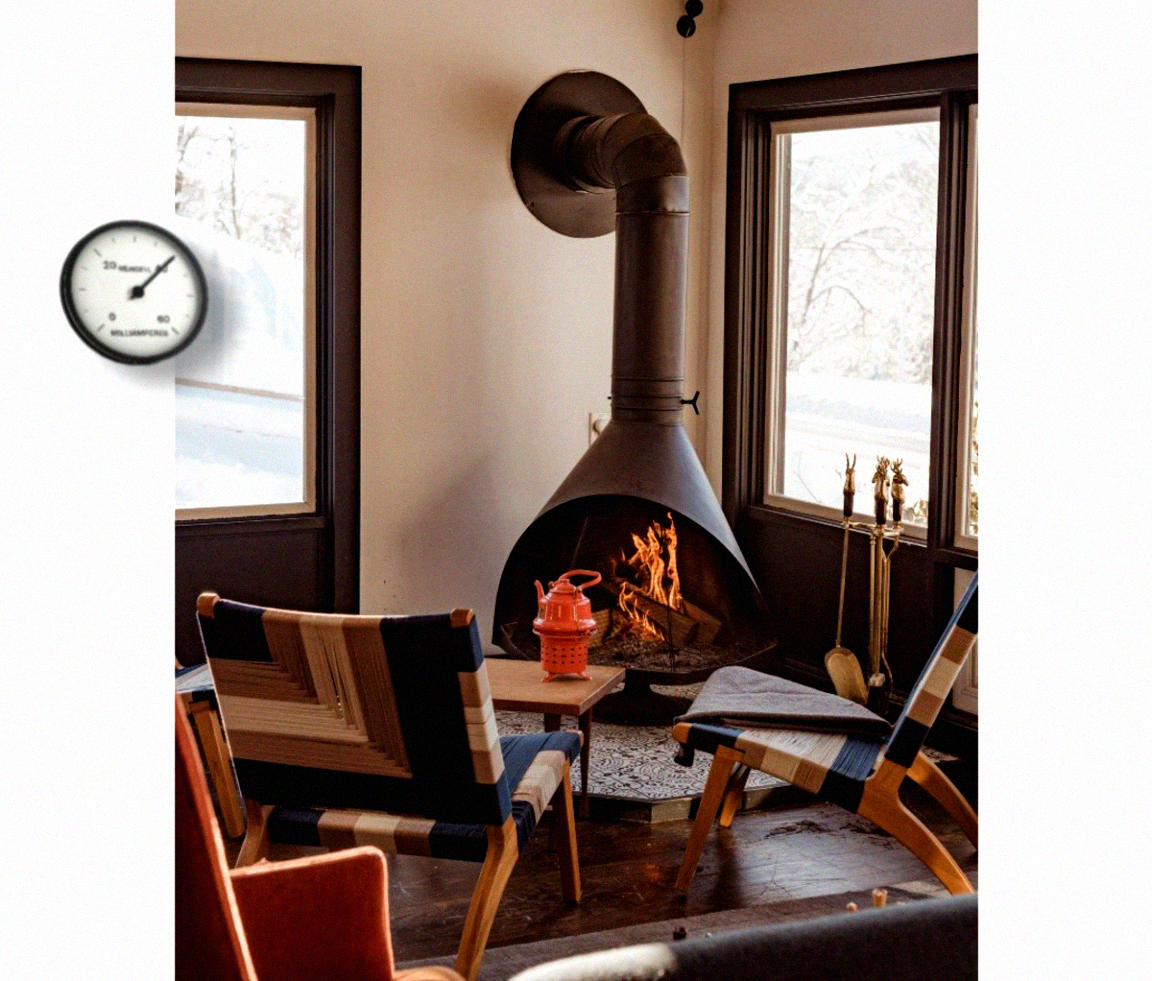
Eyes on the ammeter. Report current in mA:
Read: 40 mA
